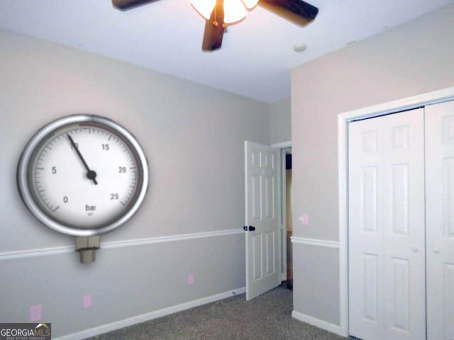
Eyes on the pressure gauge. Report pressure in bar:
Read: 10 bar
